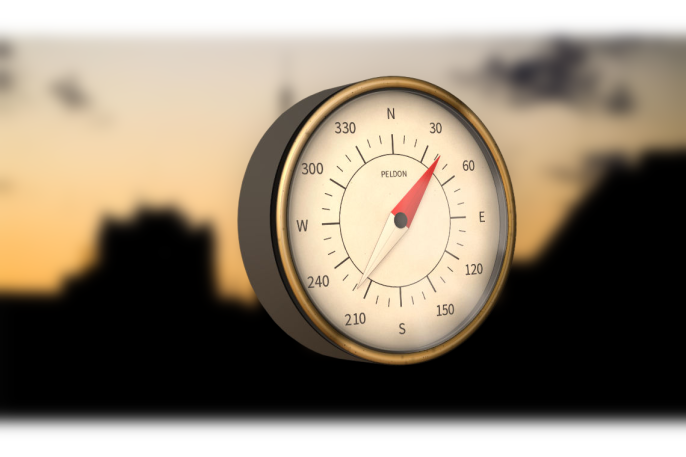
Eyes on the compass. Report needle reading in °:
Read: 40 °
